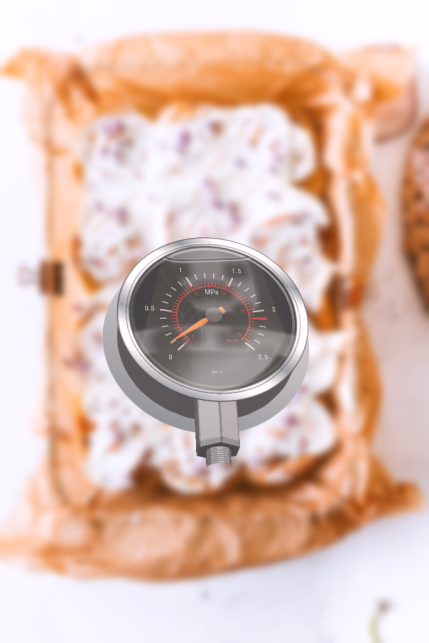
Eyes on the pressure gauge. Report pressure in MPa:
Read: 0.1 MPa
